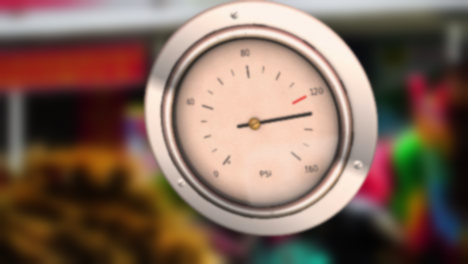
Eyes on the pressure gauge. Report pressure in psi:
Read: 130 psi
